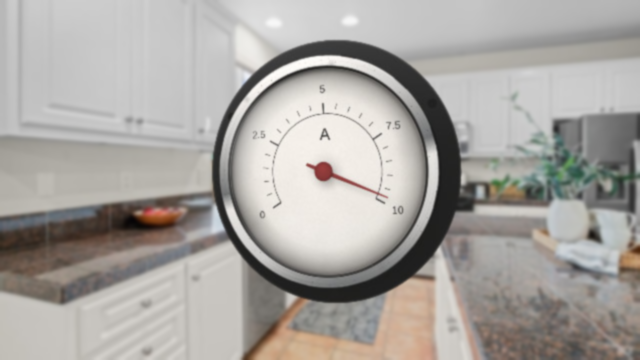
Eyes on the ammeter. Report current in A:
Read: 9.75 A
